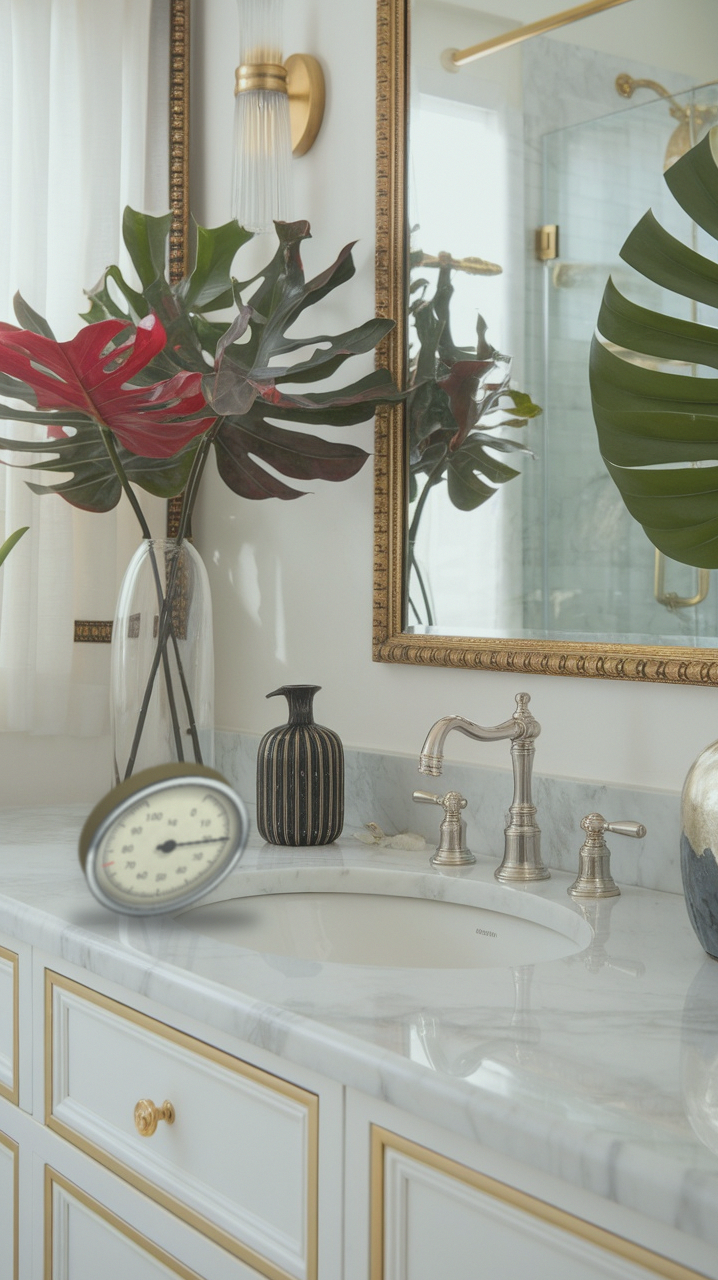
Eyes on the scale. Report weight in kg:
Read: 20 kg
